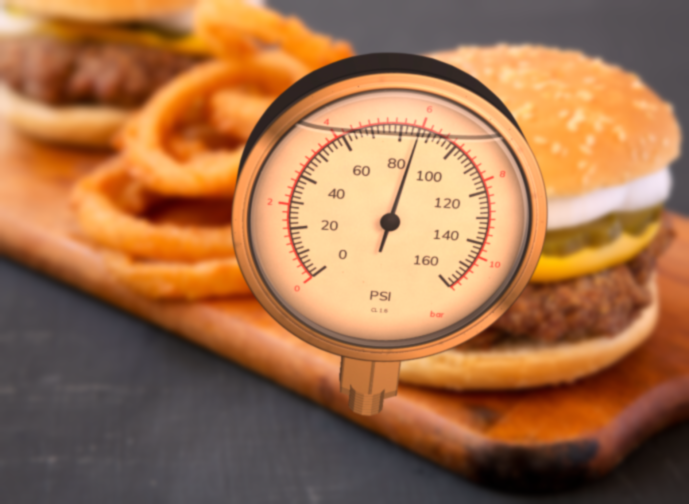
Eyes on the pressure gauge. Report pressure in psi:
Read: 86 psi
